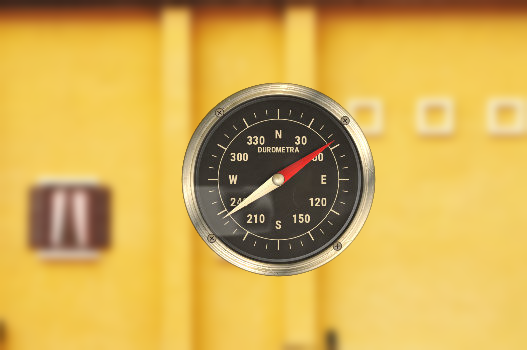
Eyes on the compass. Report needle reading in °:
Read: 55 °
